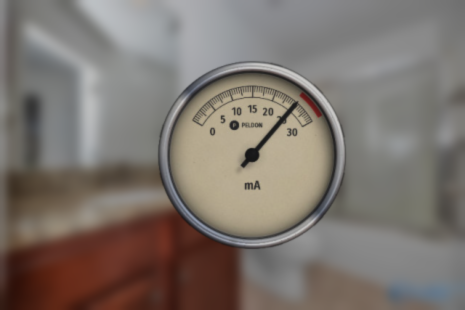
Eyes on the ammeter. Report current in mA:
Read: 25 mA
